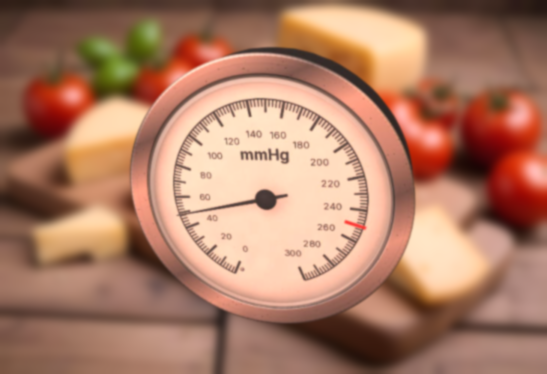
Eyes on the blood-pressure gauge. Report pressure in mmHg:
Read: 50 mmHg
